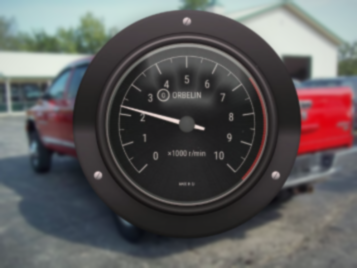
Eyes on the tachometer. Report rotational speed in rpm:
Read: 2250 rpm
